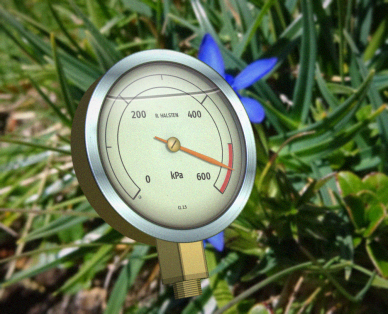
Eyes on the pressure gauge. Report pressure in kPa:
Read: 550 kPa
